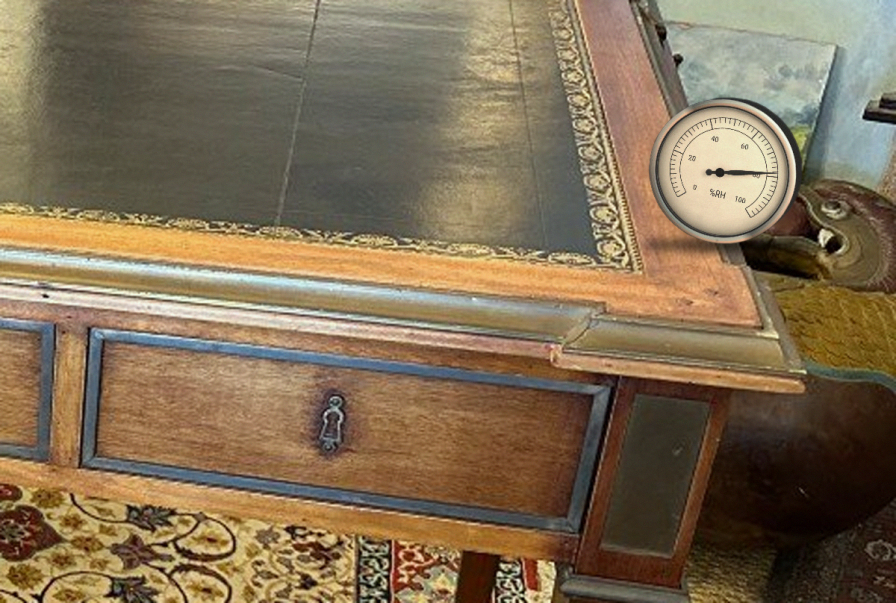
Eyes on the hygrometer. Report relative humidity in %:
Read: 78 %
